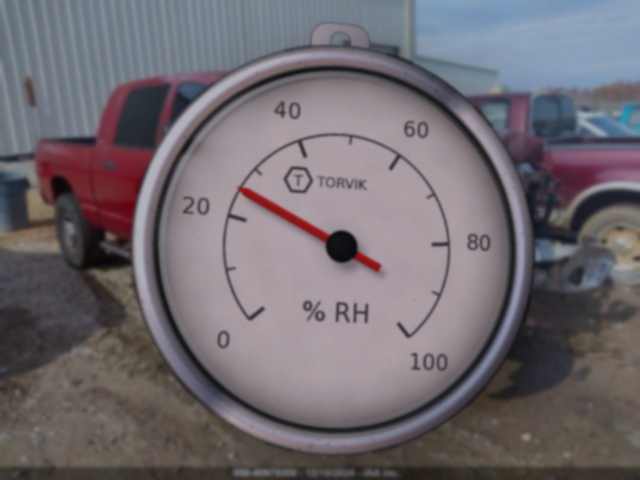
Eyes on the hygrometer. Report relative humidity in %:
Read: 25 %
